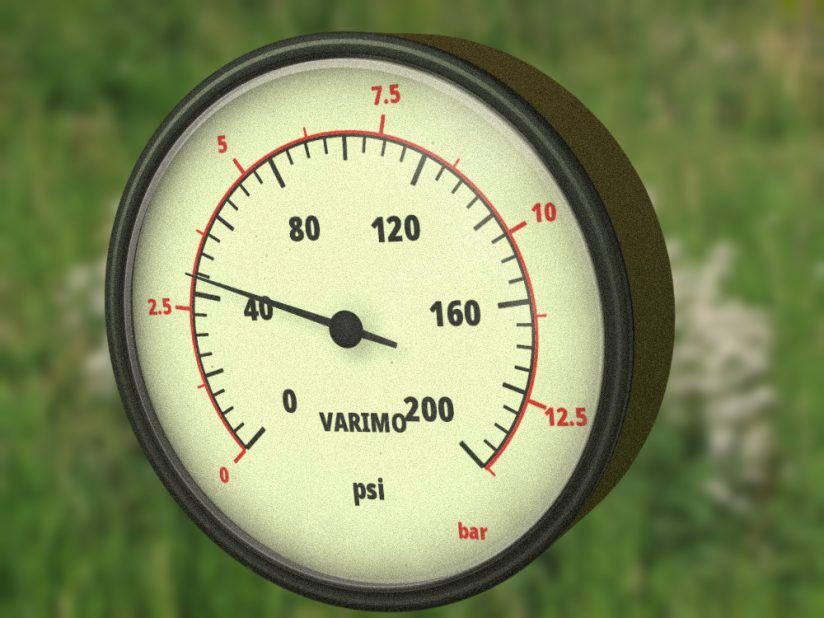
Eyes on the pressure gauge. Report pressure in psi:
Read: 45 psi
